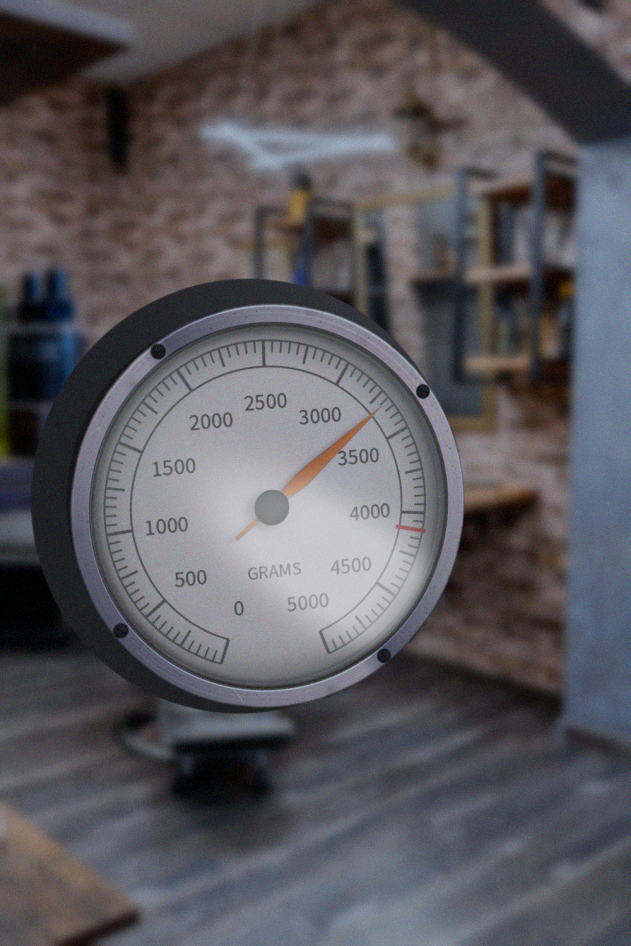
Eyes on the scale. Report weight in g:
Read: 3300 g
